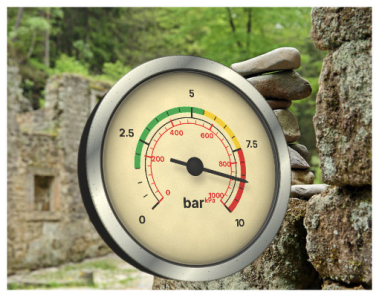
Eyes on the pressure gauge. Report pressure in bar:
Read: 8.75 bar
